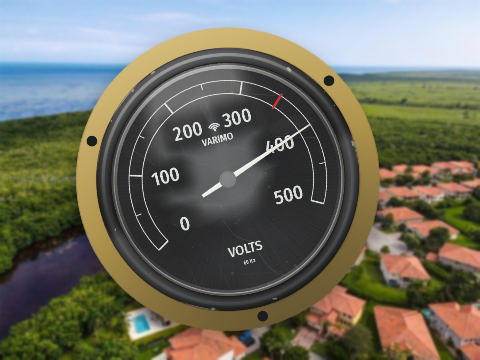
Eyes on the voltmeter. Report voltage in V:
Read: 400 V
